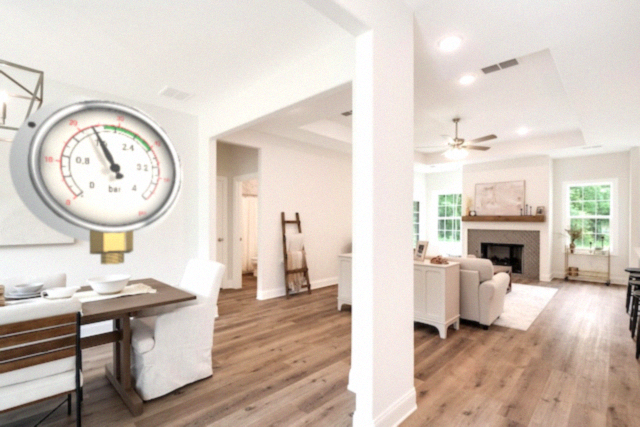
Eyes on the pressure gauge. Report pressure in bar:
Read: 1.6 bar
